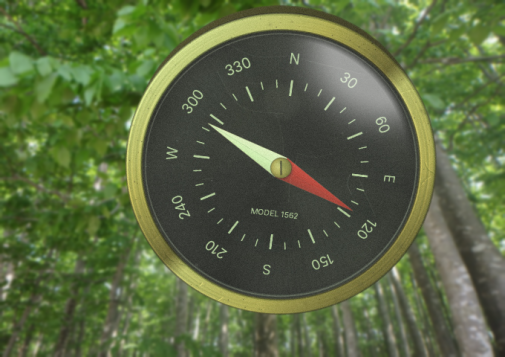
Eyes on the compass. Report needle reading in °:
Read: 115 °
